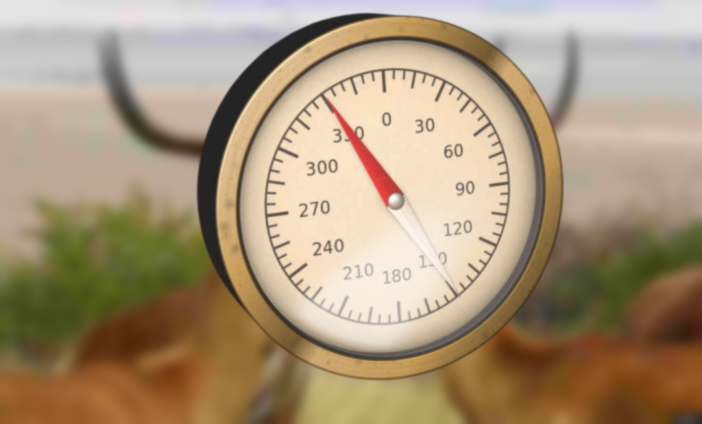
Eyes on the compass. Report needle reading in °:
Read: 330 °
